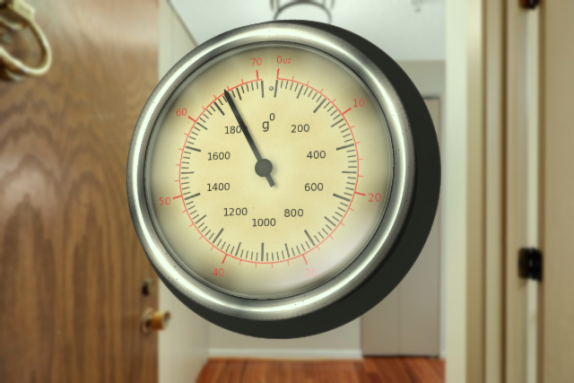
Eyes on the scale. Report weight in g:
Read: 1860 g
